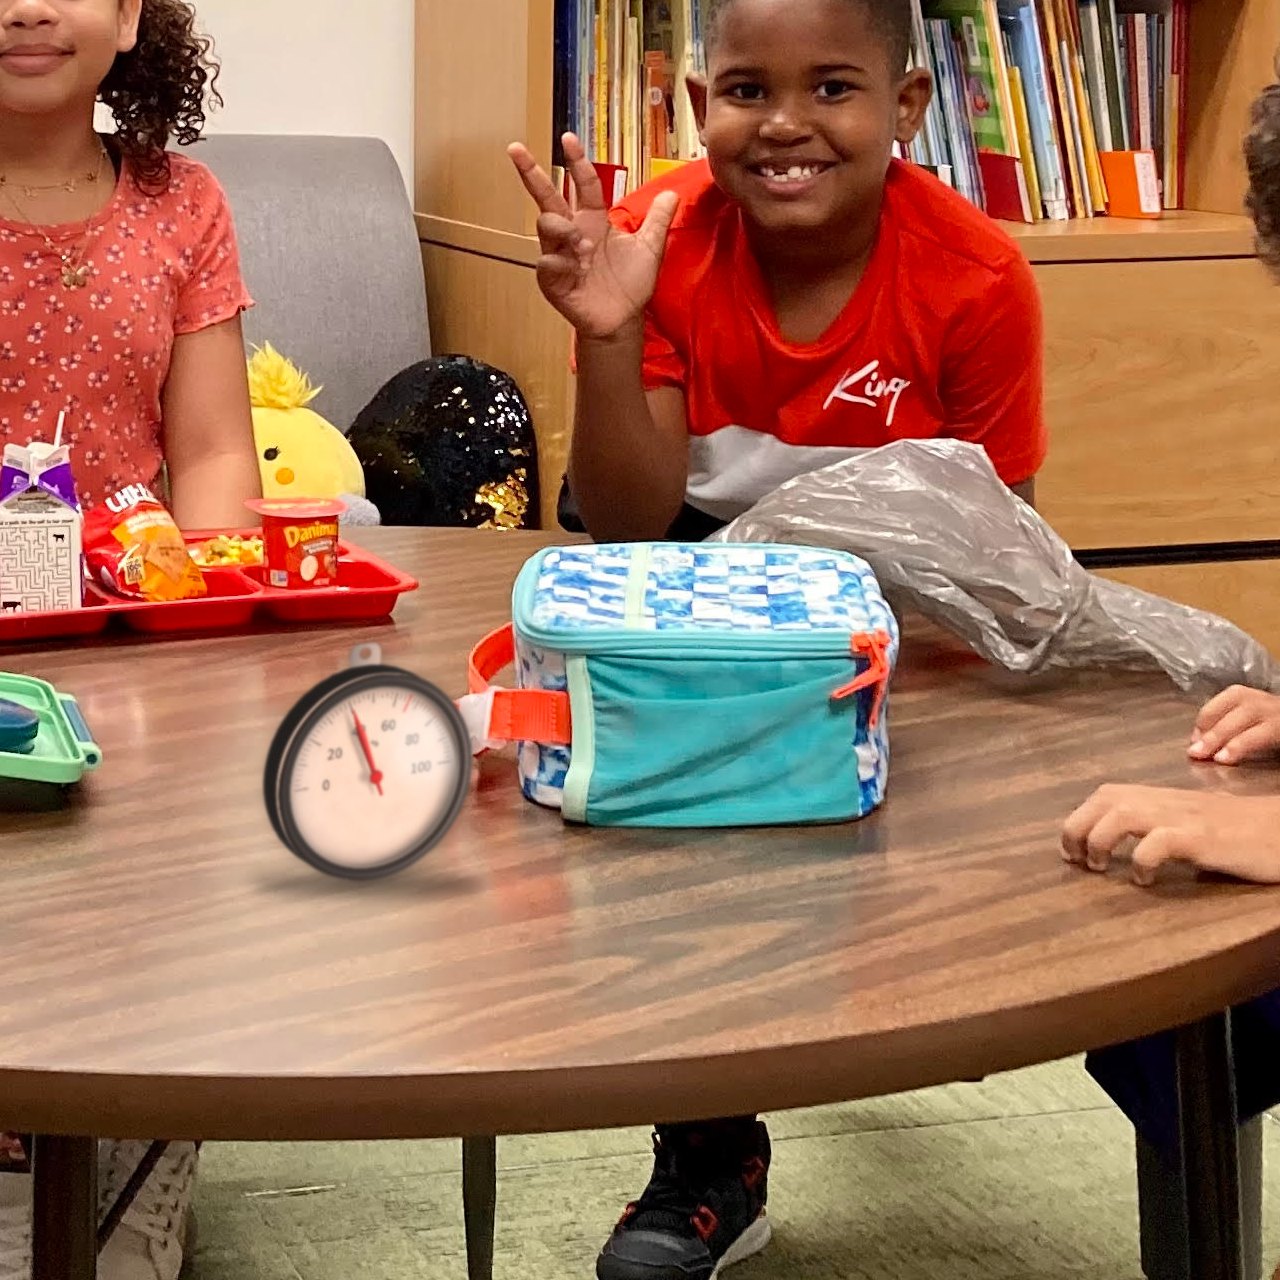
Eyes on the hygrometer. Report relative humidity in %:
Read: 40 %
